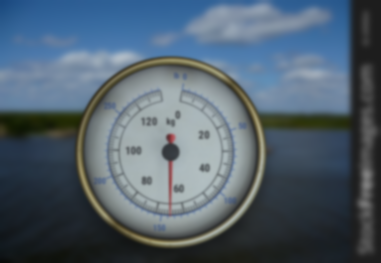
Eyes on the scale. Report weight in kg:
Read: 65 kg
